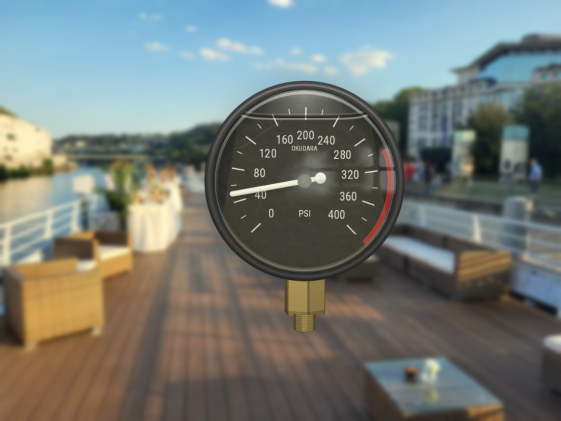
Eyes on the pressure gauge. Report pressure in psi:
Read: 50 psi
